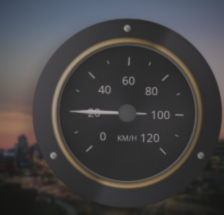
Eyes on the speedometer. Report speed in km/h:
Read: 20 km/h
